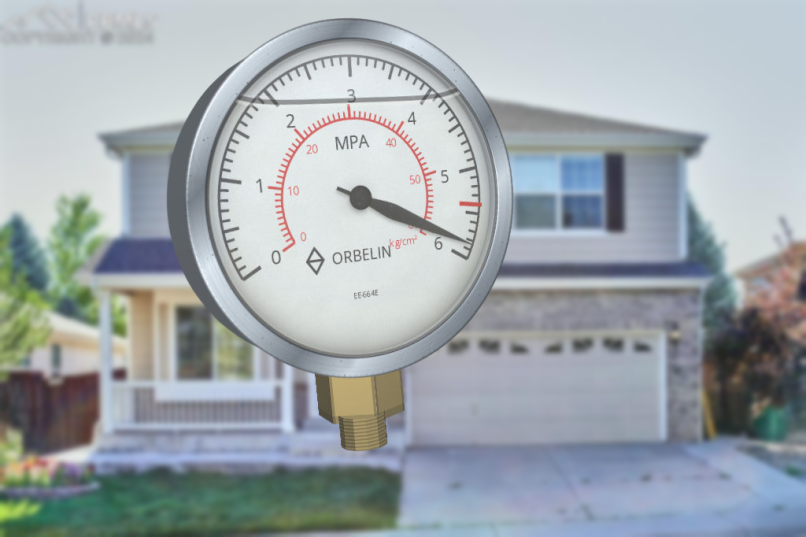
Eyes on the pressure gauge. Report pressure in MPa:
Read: 5.85 MPa
